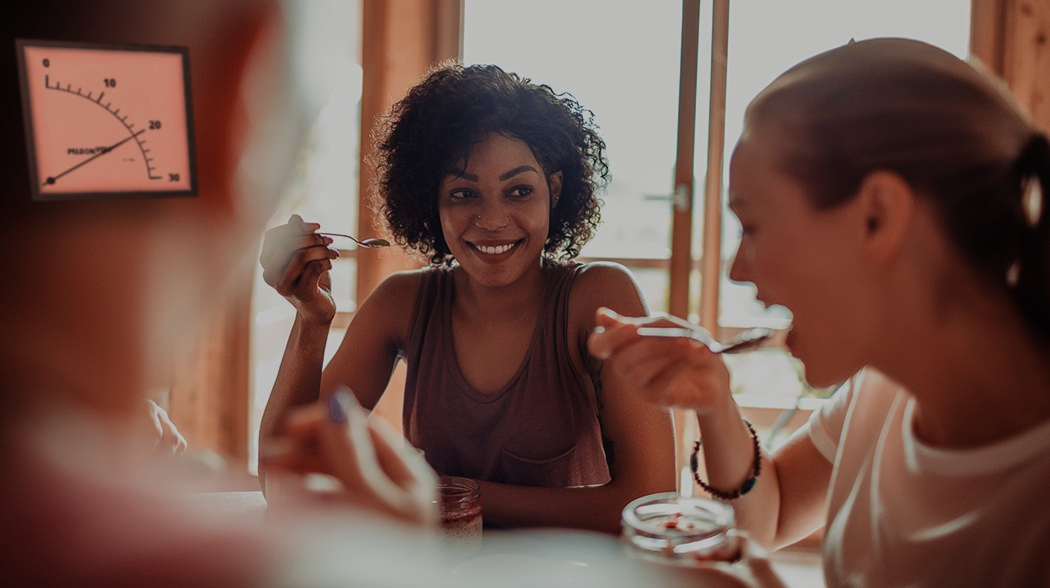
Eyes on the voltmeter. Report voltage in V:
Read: 20 V
